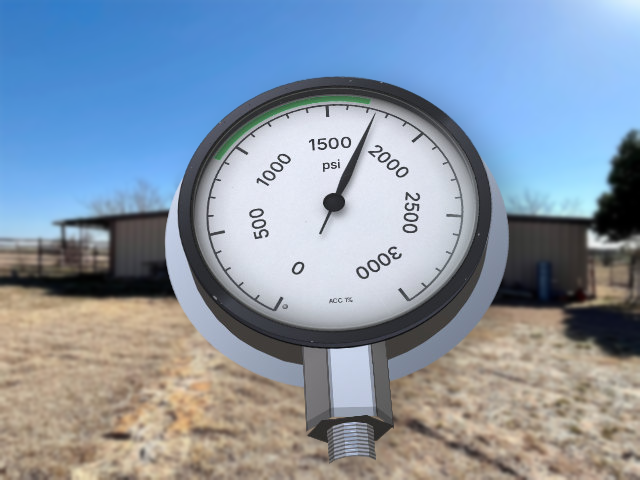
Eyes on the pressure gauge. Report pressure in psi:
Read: 1750 psi
